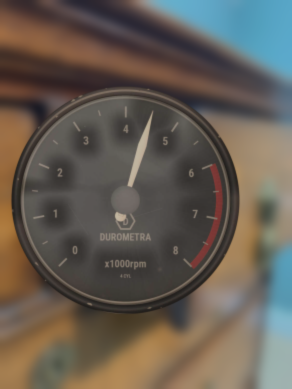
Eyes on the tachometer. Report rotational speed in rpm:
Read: 4500 rpm
